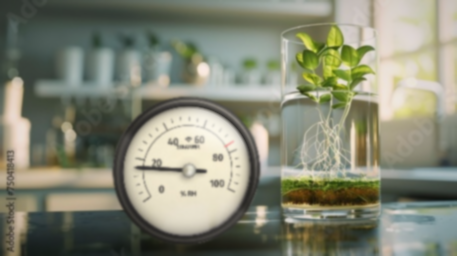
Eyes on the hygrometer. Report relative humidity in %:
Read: 16 %
